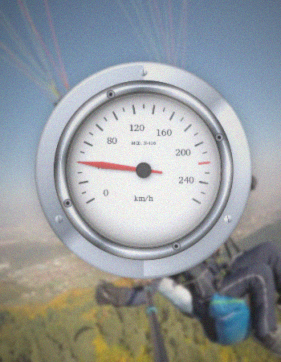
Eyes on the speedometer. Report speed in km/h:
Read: 40 km/h
